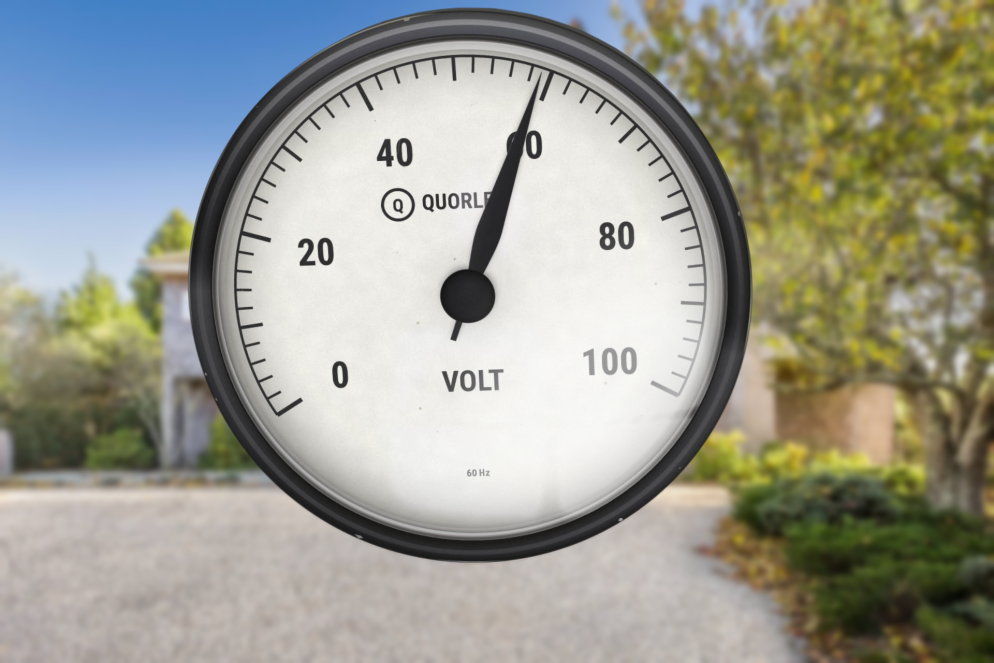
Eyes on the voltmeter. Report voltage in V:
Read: 59 V
